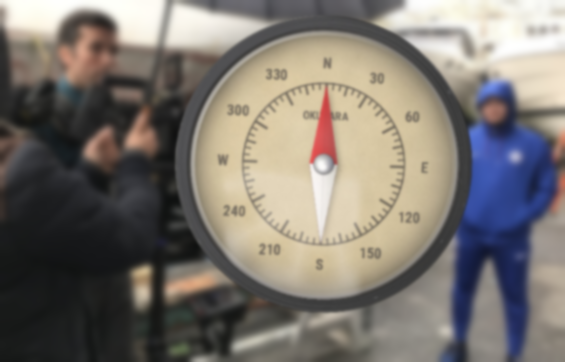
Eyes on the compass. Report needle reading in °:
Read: 0 °
